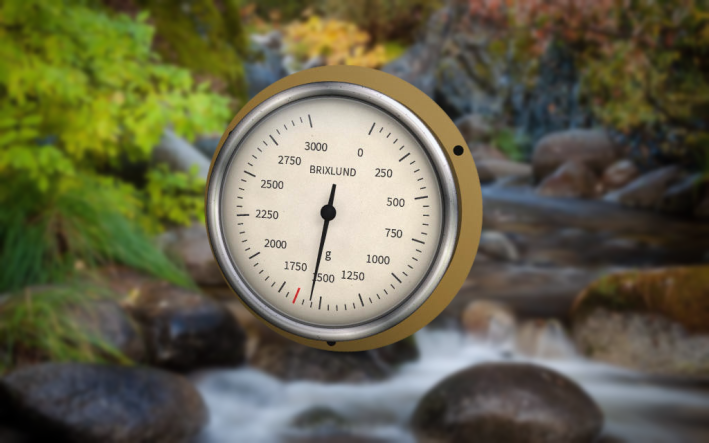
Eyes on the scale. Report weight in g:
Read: 1550 g
